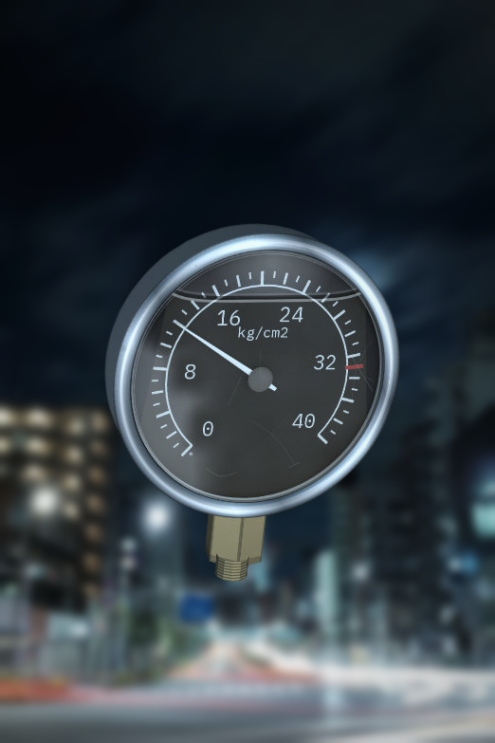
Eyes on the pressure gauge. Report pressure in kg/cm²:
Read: 12 kg/cm²
